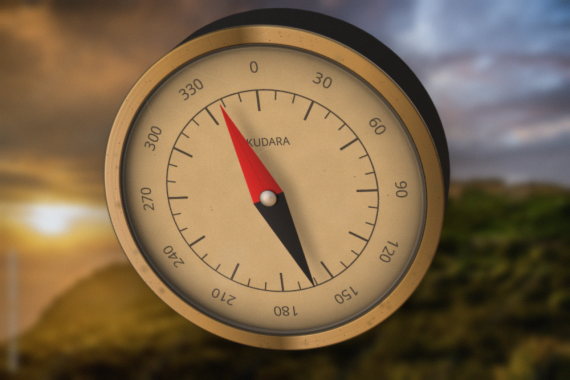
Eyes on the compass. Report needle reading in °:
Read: 340 °
